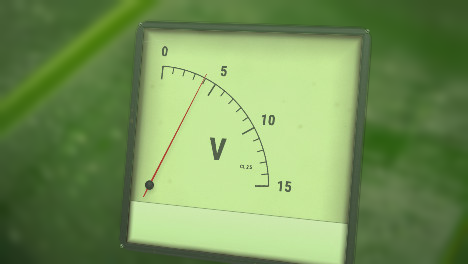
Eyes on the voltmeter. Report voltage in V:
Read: 4 V
